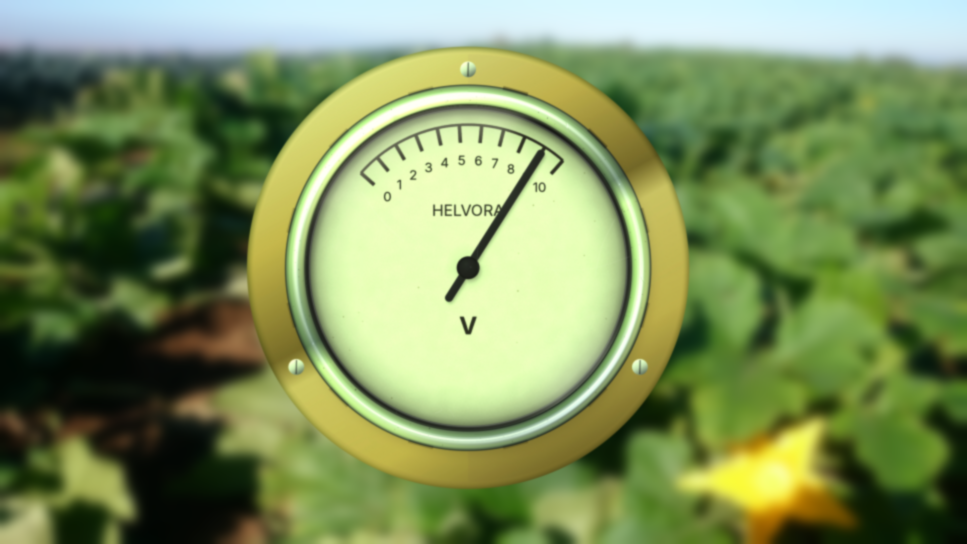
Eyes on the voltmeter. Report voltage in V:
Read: 9 V
